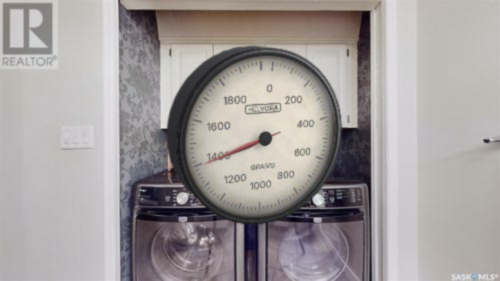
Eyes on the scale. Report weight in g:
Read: 1400 g
